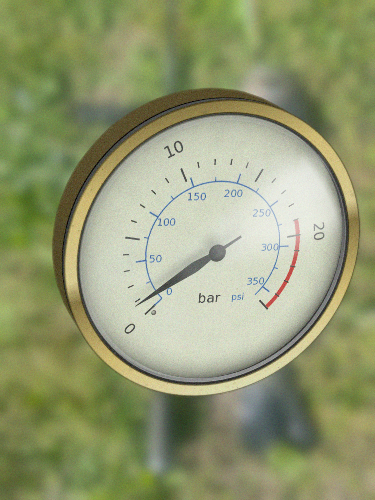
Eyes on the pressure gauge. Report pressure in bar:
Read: 1 bar
